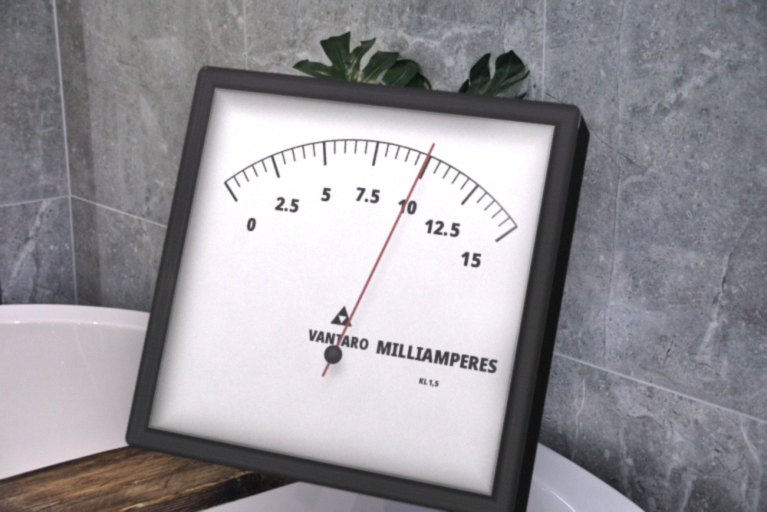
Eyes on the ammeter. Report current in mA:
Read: 10 mA
